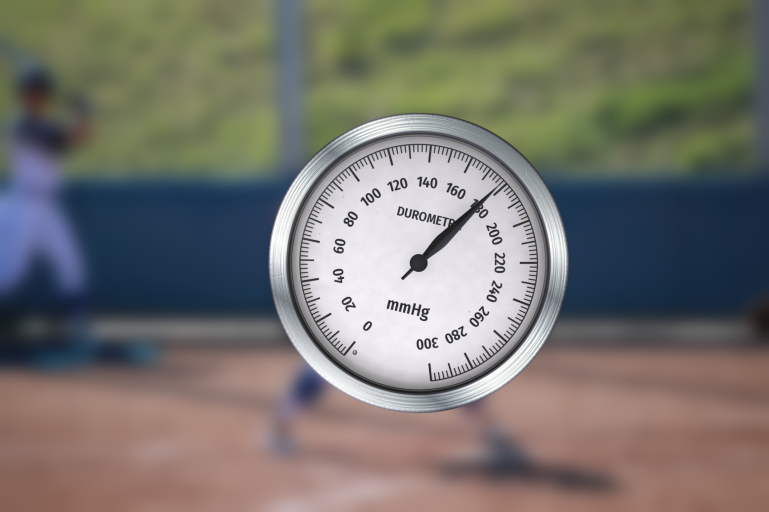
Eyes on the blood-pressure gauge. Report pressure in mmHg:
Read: 178 mmHg
